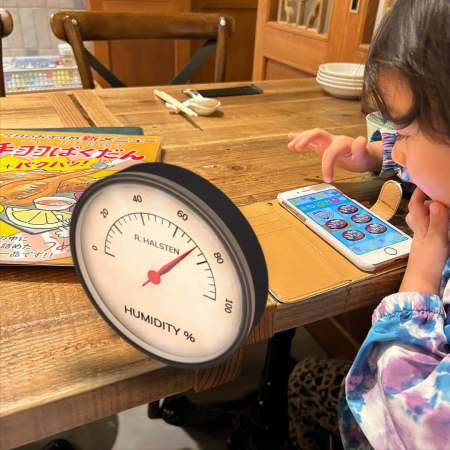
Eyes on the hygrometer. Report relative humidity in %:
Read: 72 %
